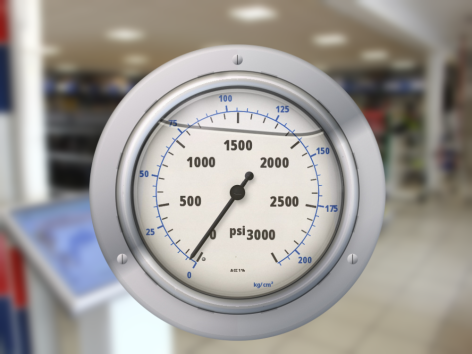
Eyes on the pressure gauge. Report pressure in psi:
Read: 50 psi
